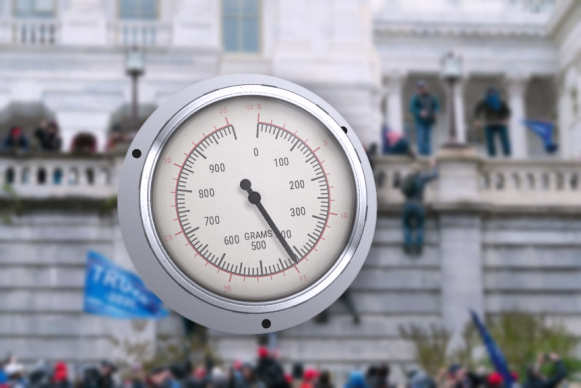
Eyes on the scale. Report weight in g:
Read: 420 g
